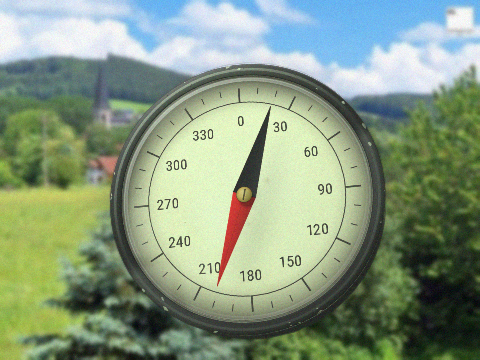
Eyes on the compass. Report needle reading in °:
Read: 200 °
